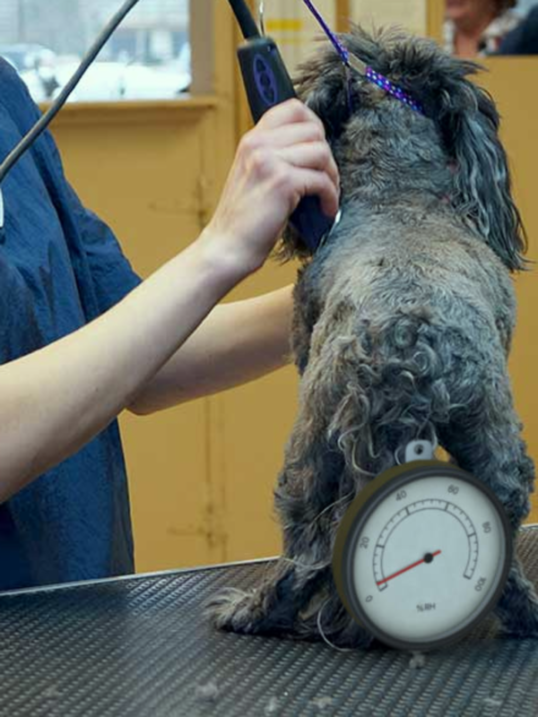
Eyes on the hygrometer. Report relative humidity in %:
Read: 4 %
